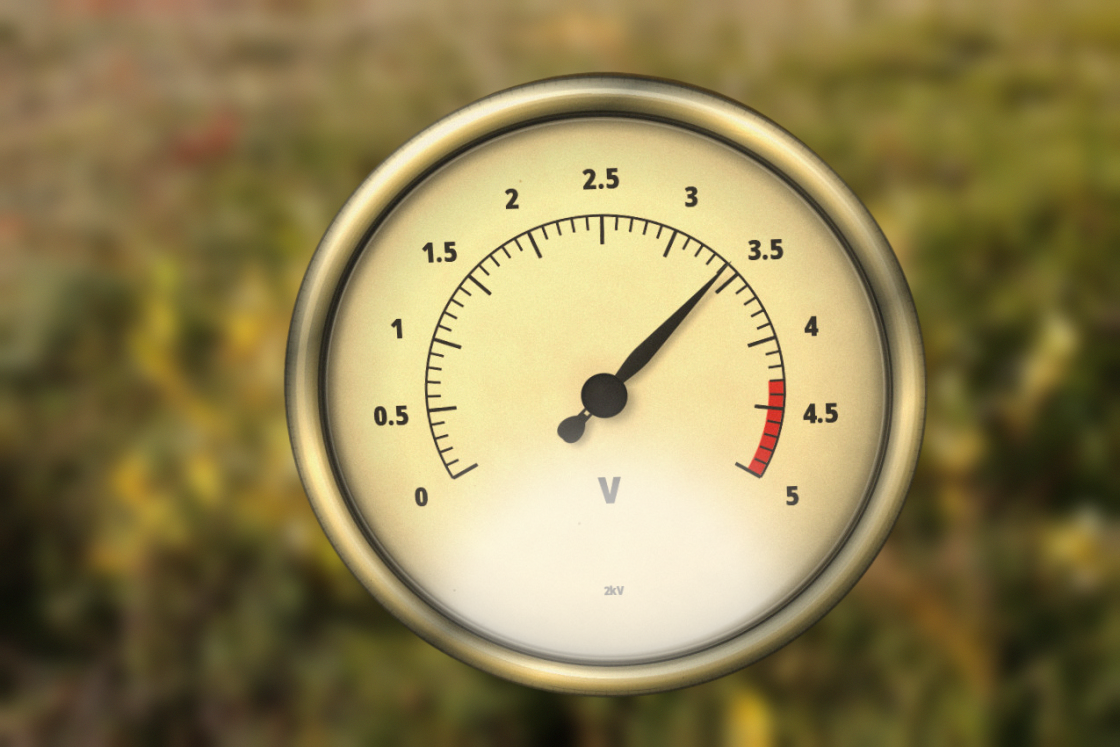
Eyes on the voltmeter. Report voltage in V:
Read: 3.4 V
